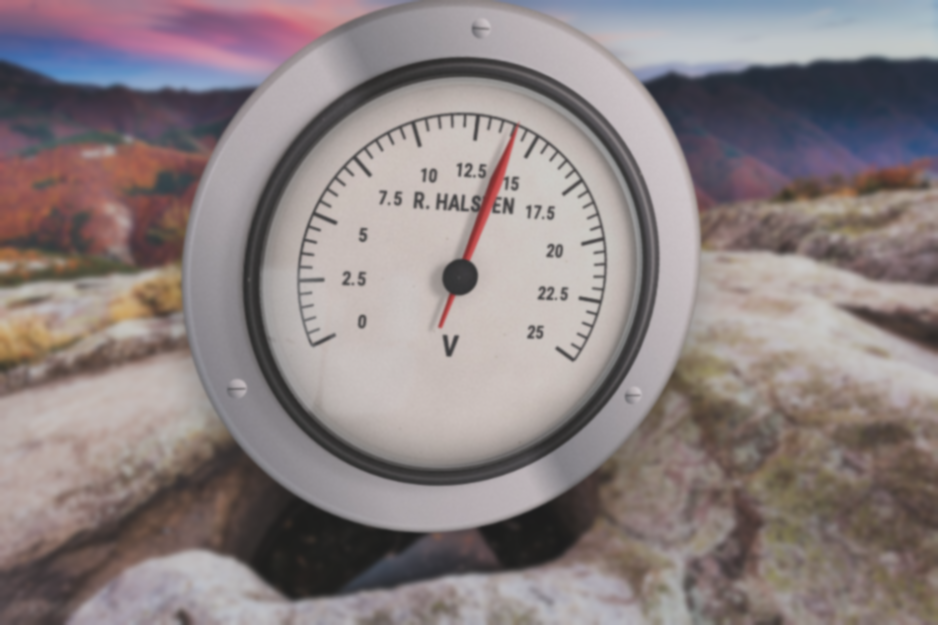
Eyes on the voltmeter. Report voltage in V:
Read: 14 V
